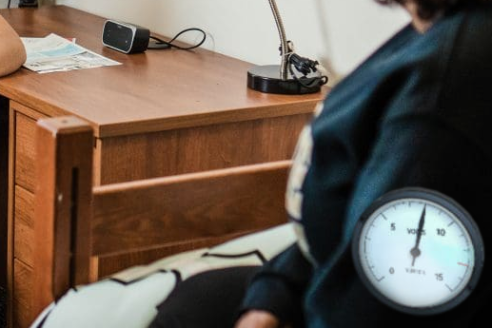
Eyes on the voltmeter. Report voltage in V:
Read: 8 V
